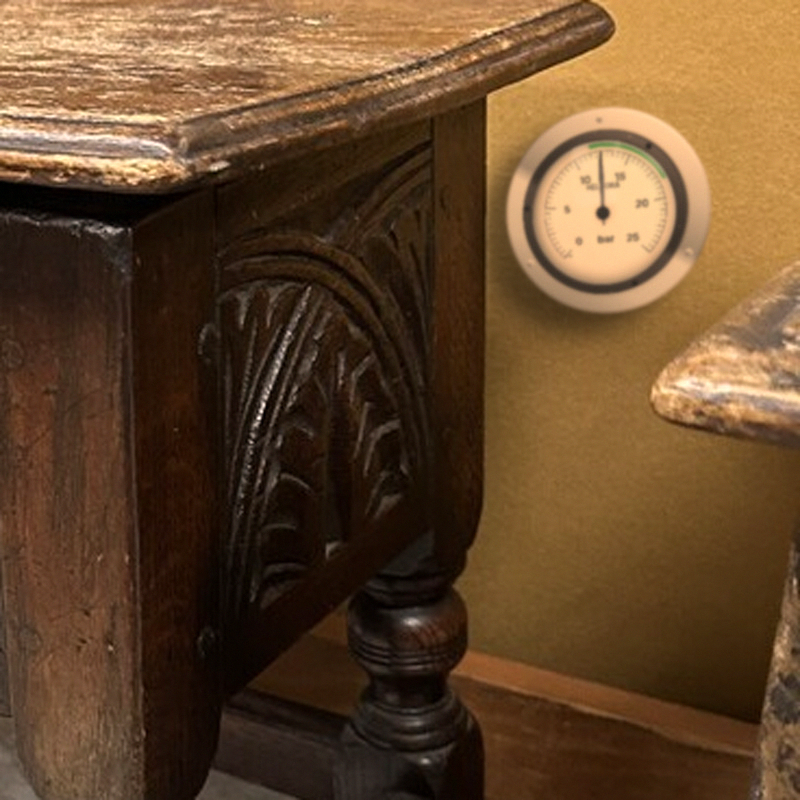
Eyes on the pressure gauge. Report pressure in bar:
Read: 12.5 bar
